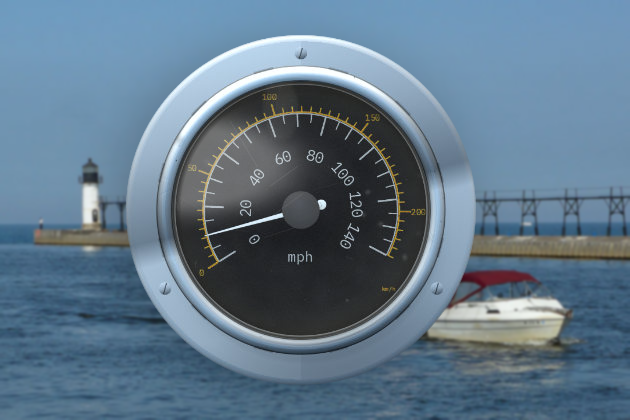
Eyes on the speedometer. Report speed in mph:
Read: 10 mph
